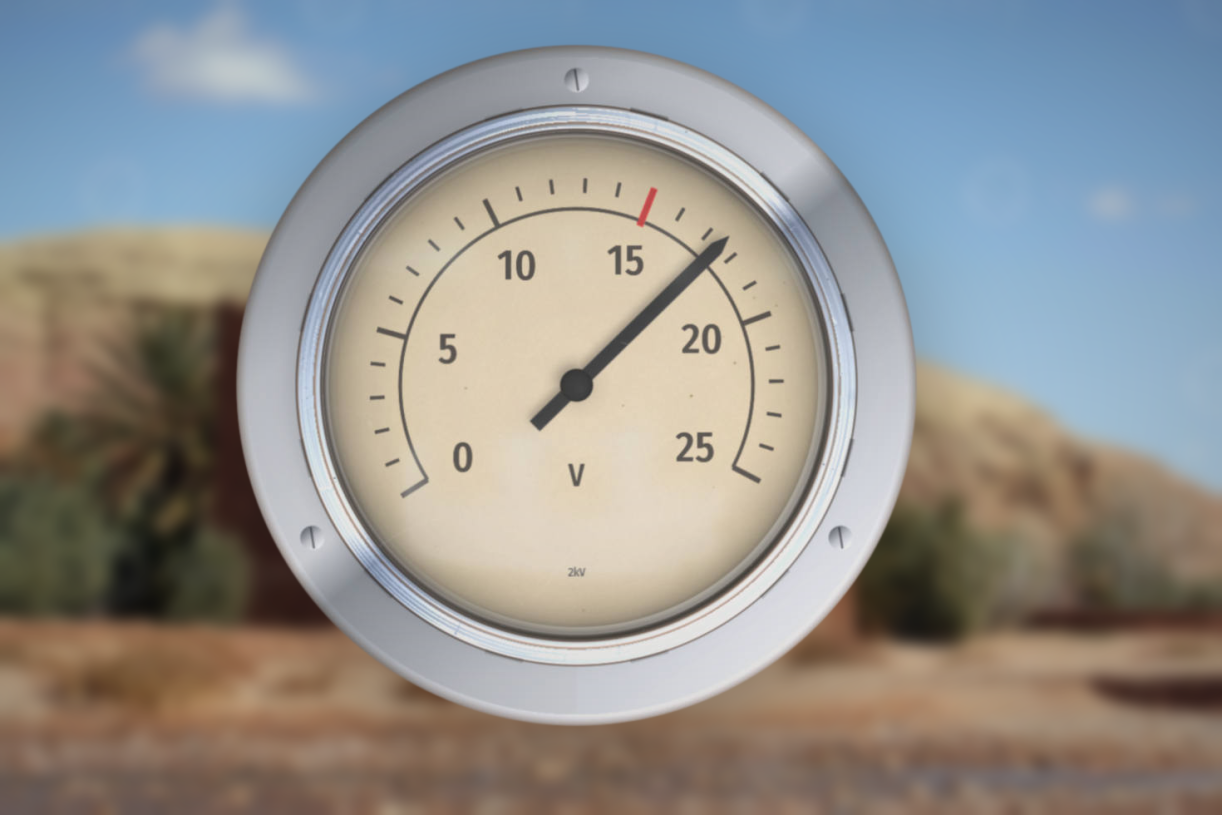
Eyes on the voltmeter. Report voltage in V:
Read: 17.5 V
